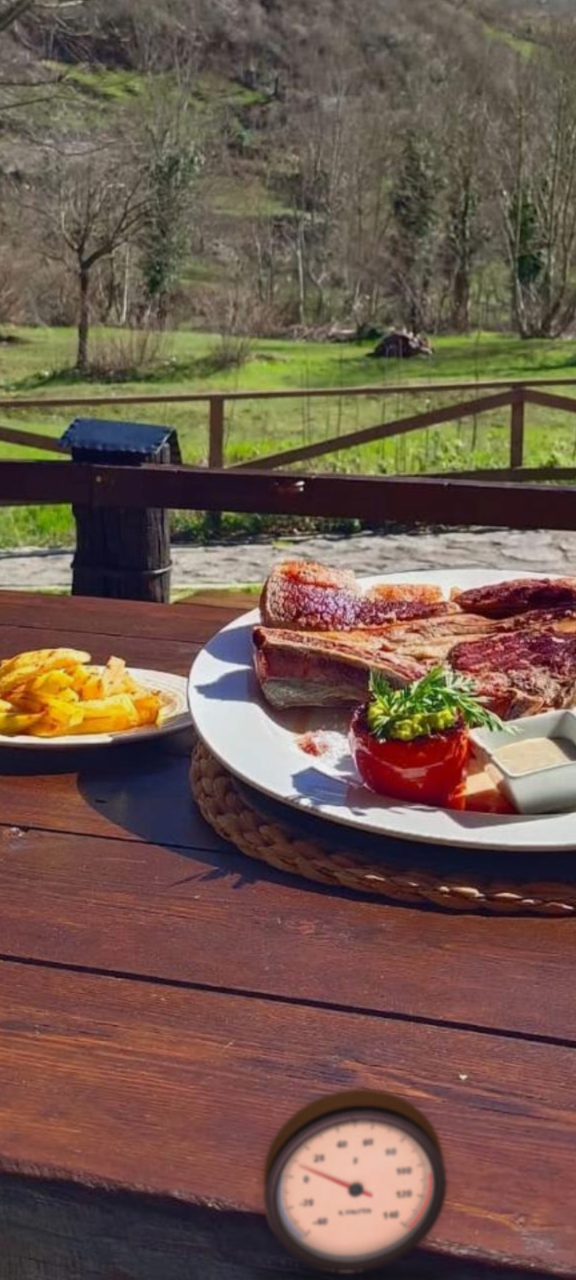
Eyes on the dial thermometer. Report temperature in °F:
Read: 10 °F
